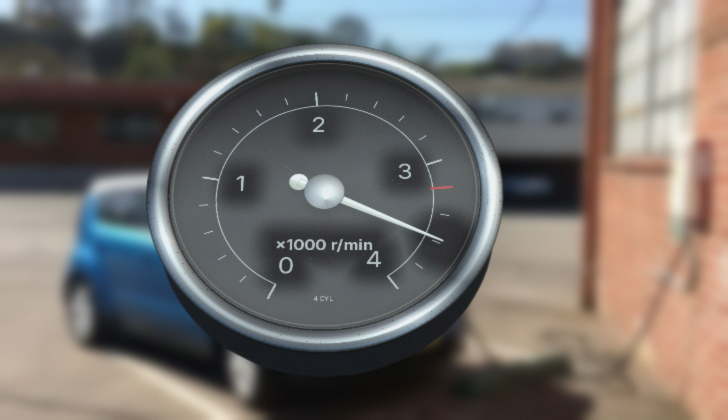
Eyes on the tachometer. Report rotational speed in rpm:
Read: 3600 rpm
